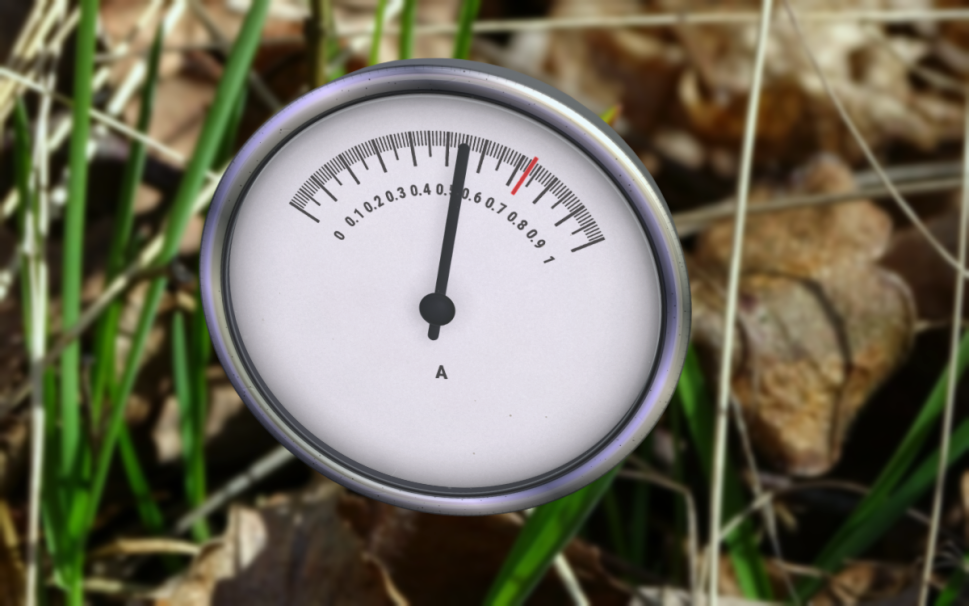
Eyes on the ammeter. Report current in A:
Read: 0.55 A
